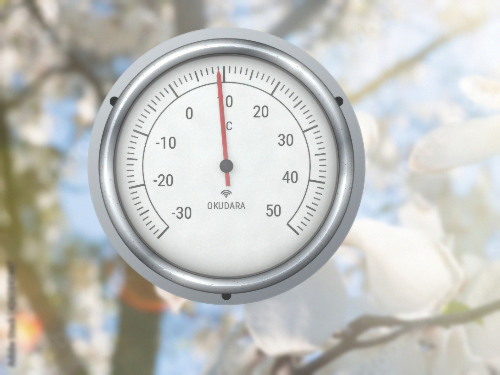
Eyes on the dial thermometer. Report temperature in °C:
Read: 9 °C
